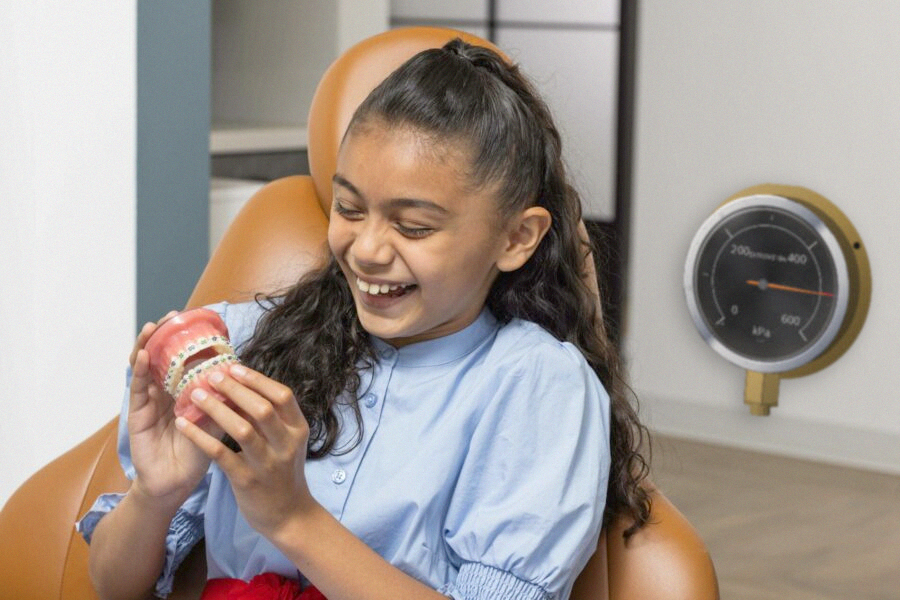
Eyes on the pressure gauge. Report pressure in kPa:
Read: 500 kPa
